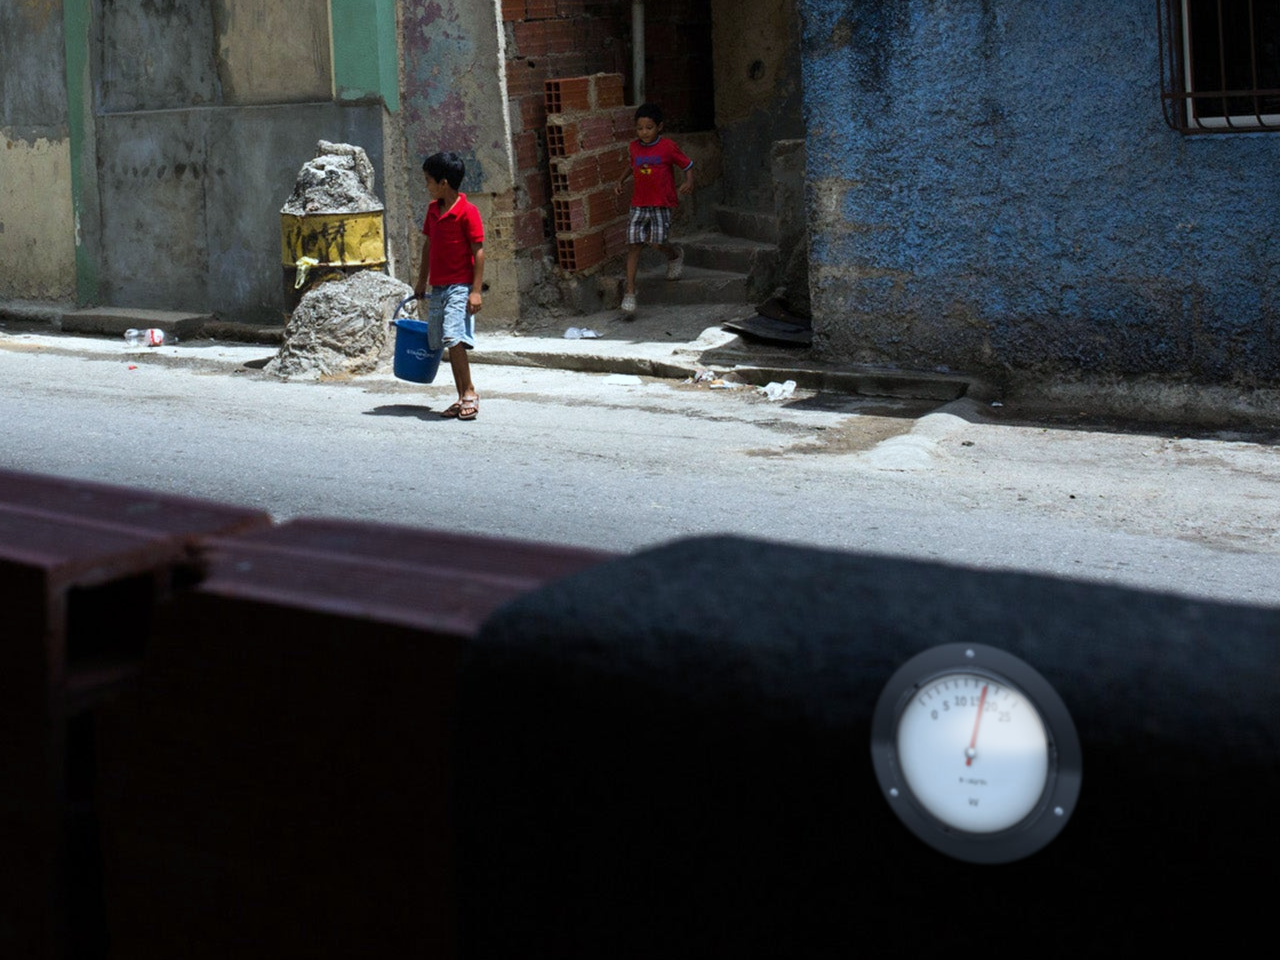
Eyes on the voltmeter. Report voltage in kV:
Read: 17.5 kV
